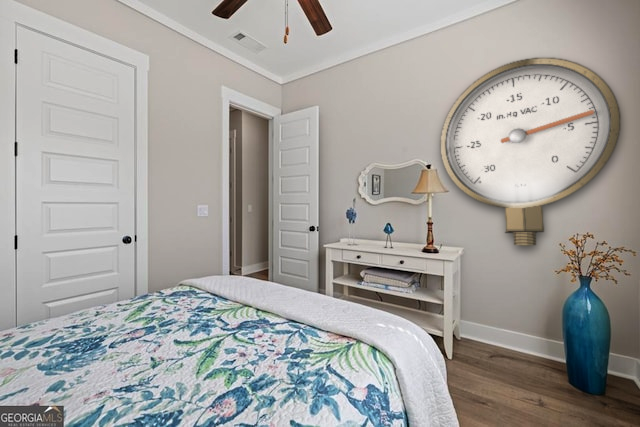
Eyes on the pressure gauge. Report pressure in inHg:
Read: -6 inHg
